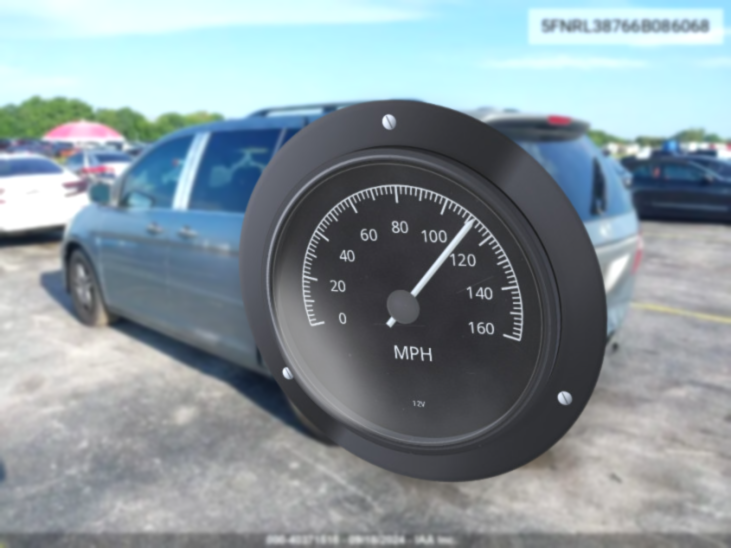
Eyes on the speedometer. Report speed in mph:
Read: 112 mph
